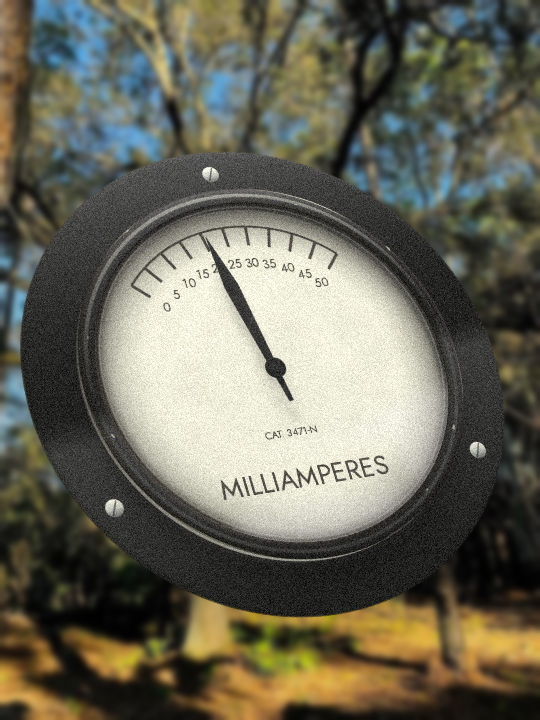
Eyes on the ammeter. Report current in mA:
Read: 20 mA
